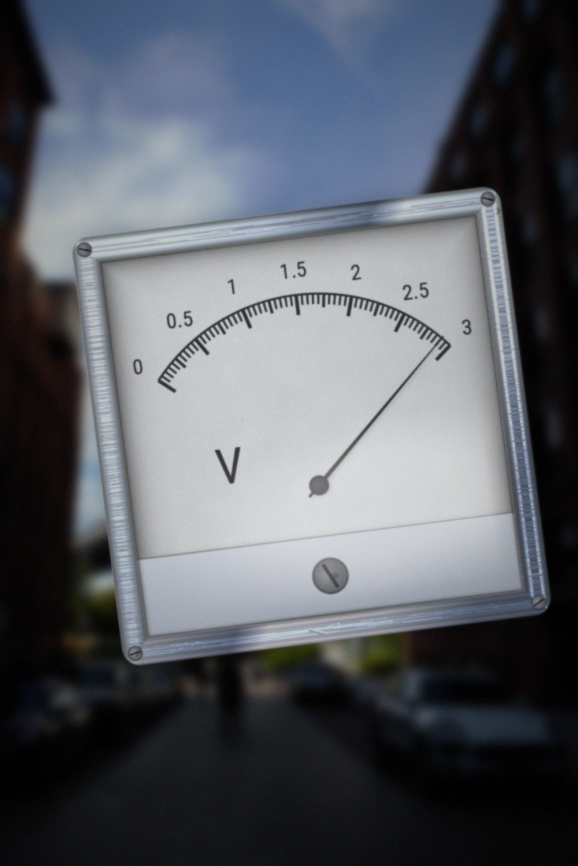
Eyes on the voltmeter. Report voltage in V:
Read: 2.9 V
